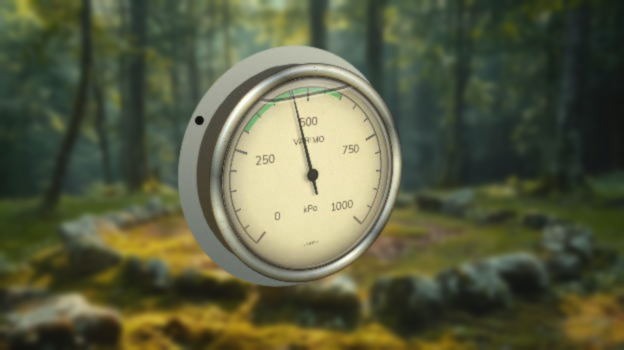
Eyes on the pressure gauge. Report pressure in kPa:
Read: 450 kPa
